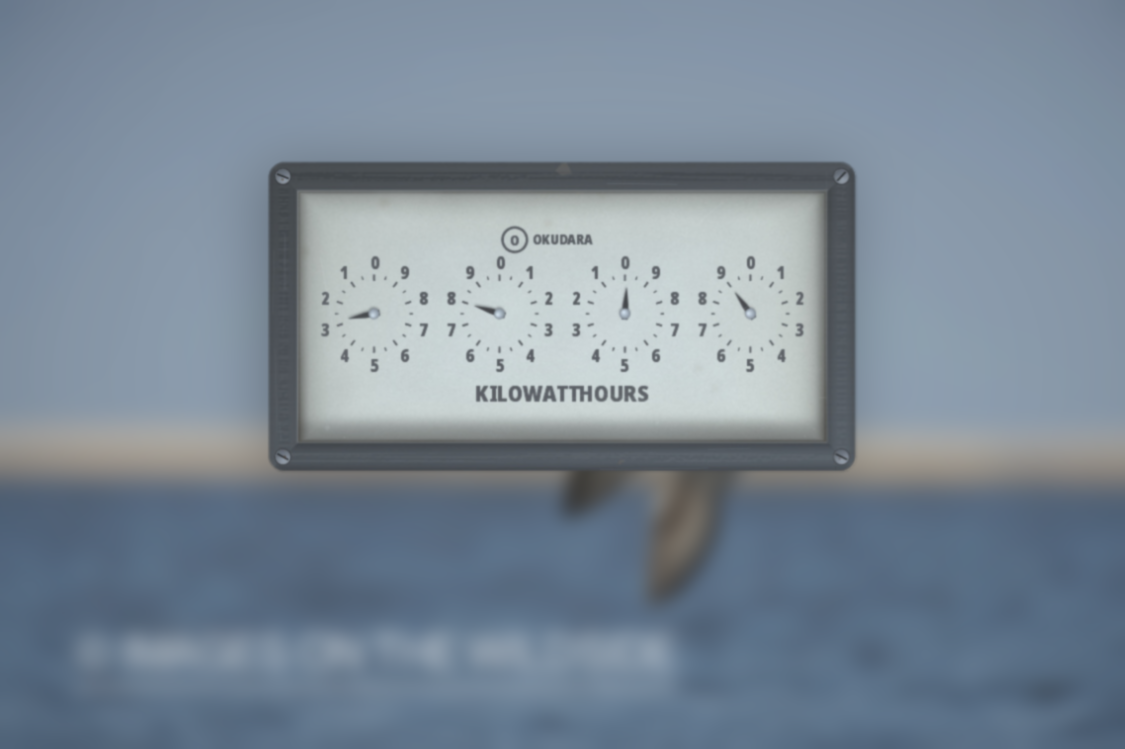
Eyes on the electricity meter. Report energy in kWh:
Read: 2799 kWh
